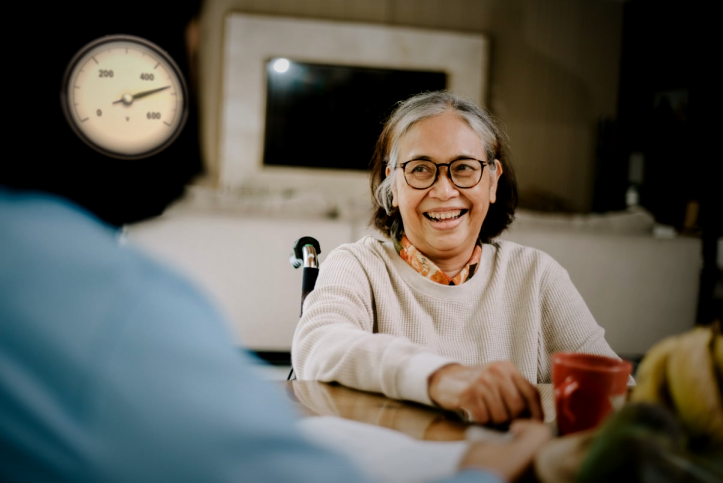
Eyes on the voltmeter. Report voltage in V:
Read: 475 V
